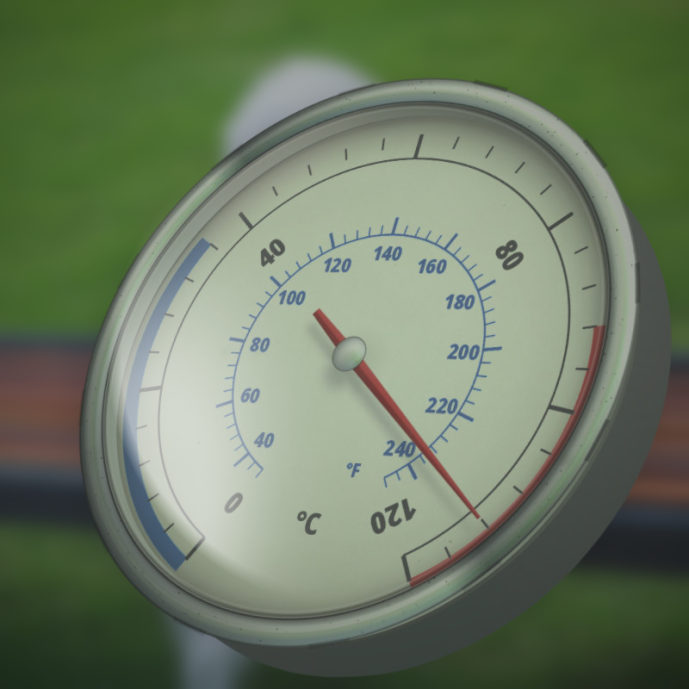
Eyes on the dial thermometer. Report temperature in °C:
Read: 112 °C
